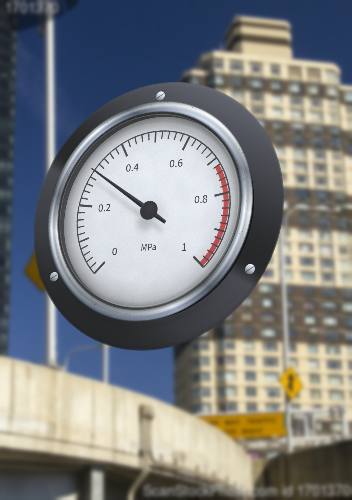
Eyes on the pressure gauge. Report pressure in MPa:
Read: 0.3 MPa
